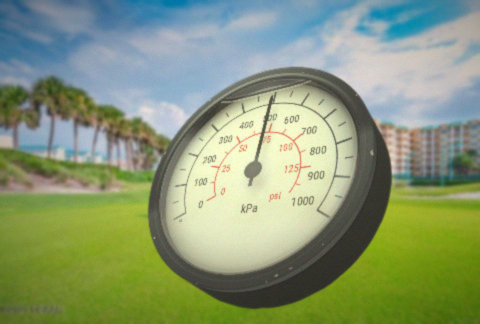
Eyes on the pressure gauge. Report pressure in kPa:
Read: 500 kPa
